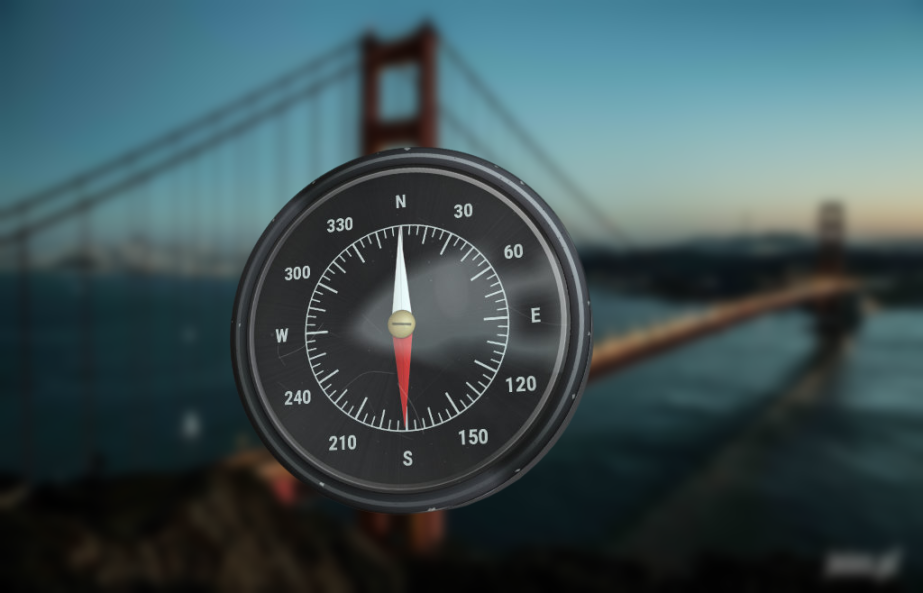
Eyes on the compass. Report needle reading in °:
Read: 180 °
